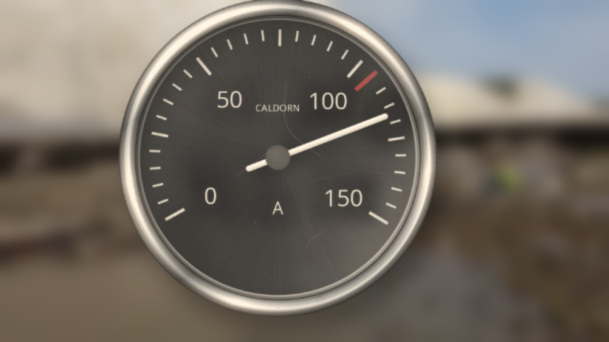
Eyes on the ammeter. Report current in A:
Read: 117.5 A
